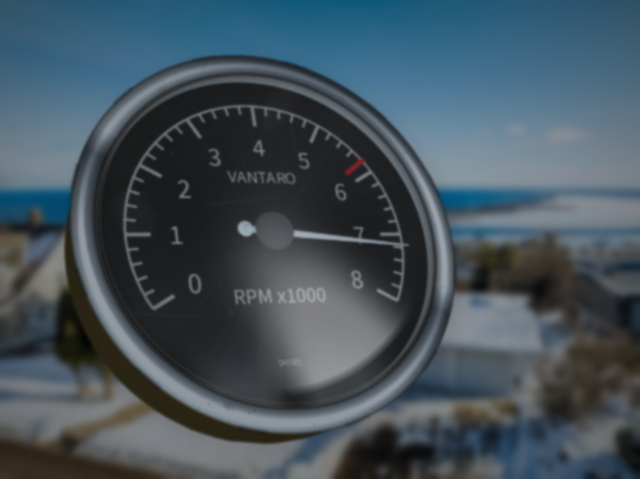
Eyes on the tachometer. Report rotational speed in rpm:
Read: 7200 rpm
